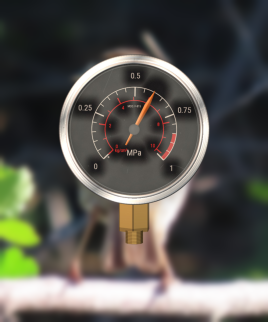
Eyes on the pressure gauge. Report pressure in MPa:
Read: 0.6 MPa
